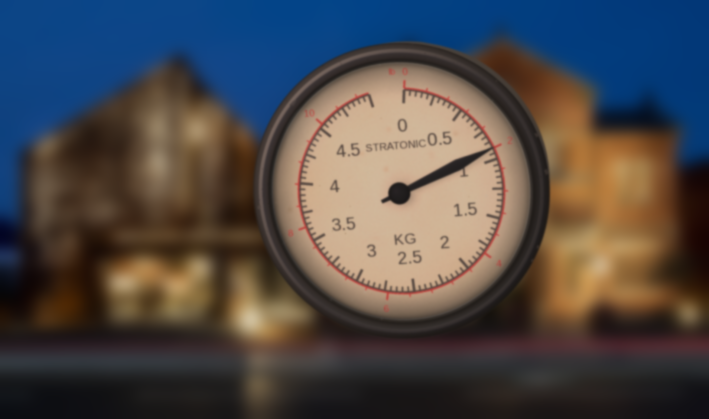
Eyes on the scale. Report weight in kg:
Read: 0.9 kg
